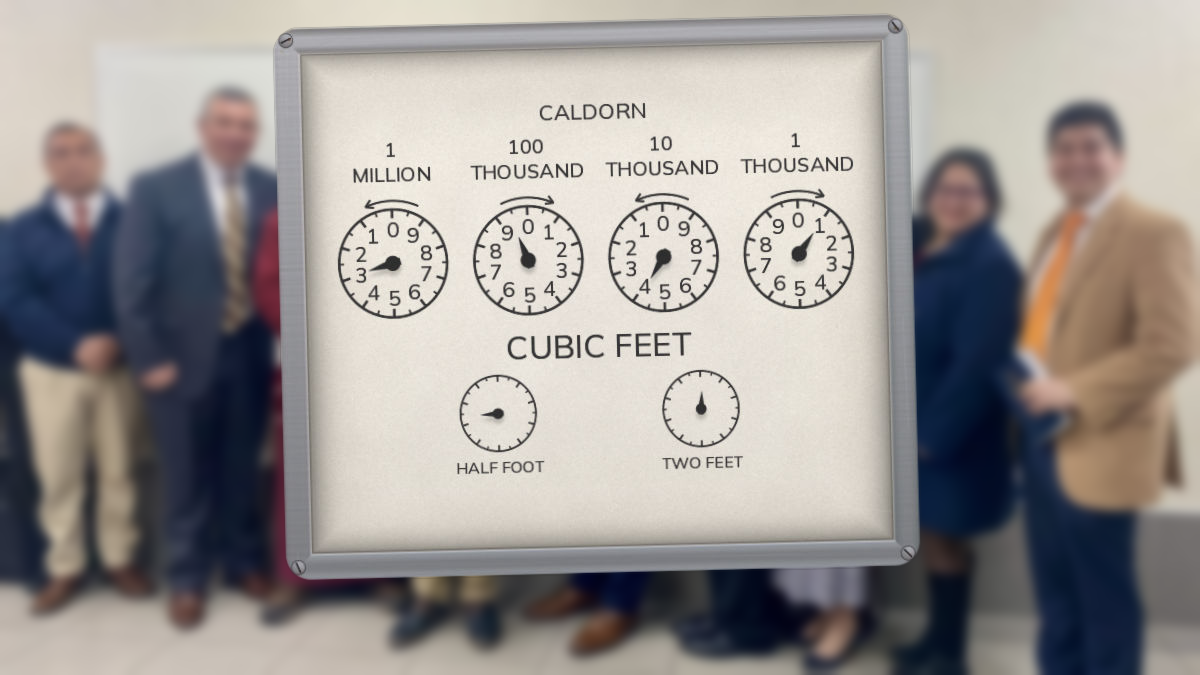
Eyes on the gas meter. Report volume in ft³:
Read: 294100 ft³
